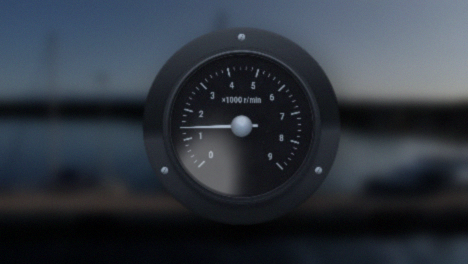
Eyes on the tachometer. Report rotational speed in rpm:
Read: 1400 rpm
